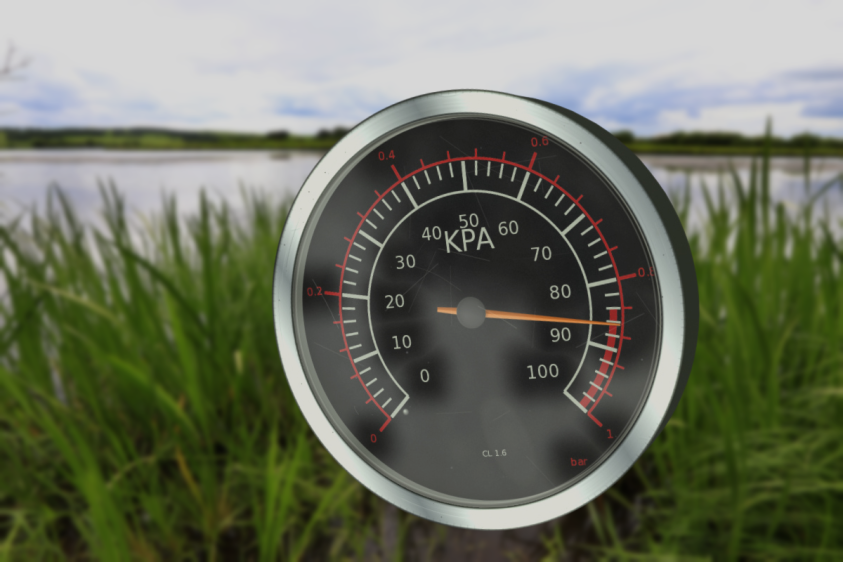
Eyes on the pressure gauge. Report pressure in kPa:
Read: 86 kPa
